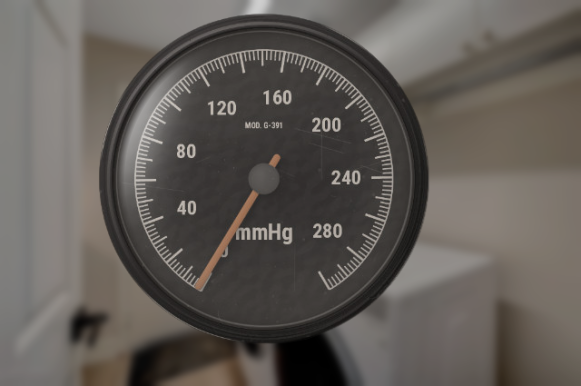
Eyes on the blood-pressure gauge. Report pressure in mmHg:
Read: 2 mmHg
